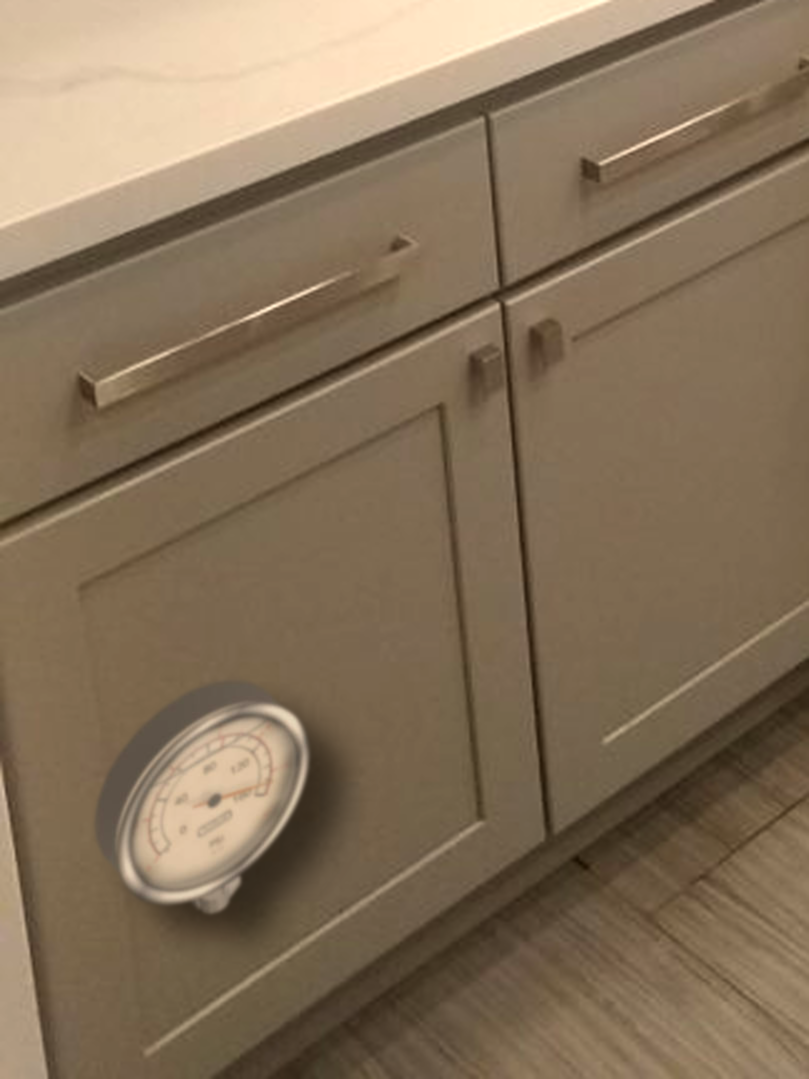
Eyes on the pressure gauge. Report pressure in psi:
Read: 150 psi
